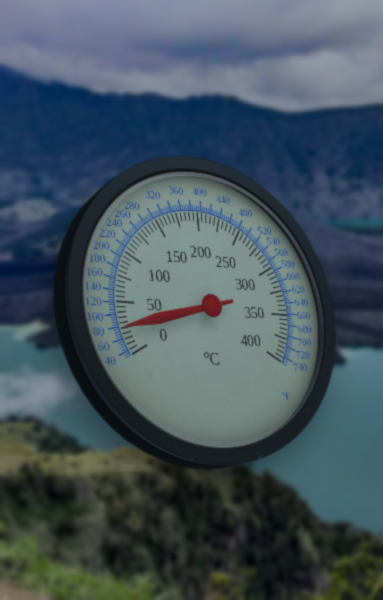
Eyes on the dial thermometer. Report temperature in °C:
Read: 25 °C
